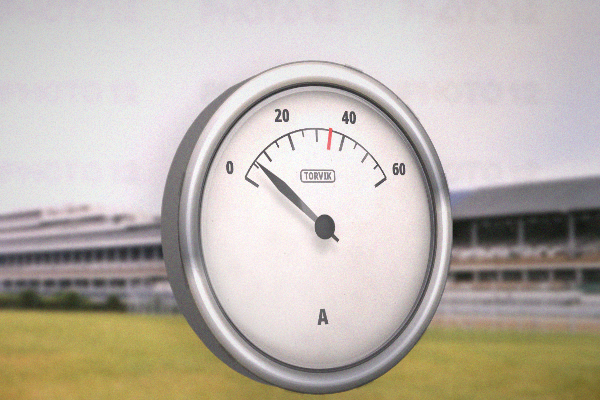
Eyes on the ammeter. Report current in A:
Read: 5 A
